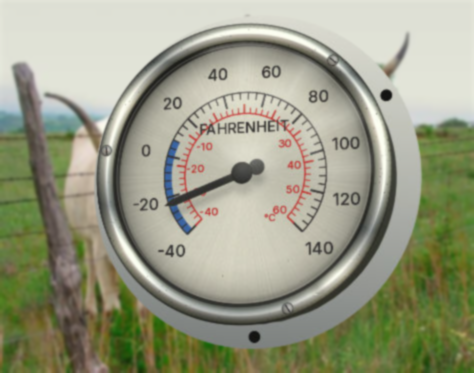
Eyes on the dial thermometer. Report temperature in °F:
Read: -24 °F
